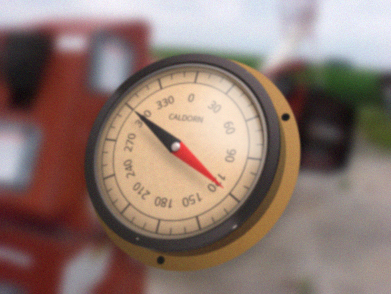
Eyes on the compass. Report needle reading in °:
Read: 120 °
